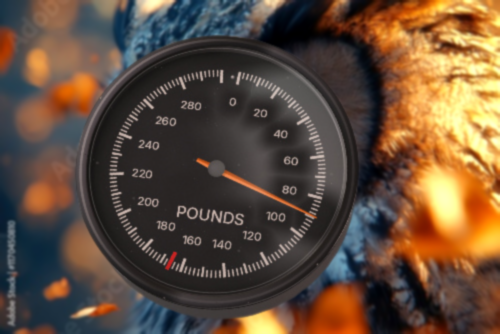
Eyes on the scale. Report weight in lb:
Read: 90 lb
